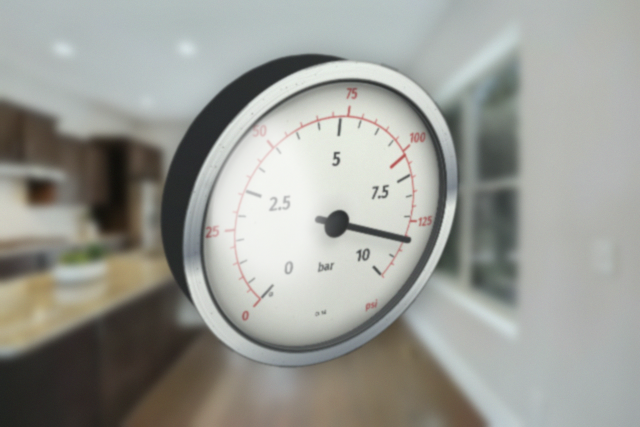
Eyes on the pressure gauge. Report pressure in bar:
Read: 9 bar
